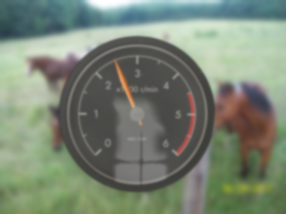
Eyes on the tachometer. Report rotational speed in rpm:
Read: 2500 rpm
